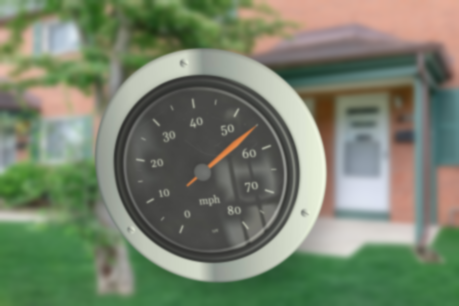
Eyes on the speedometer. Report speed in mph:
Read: 55 mph
